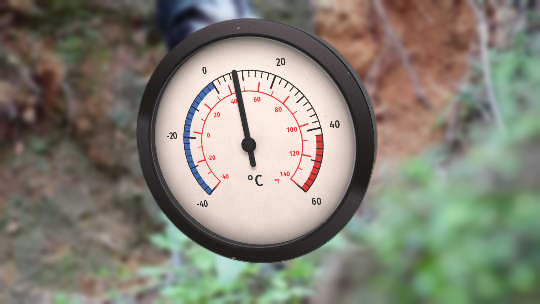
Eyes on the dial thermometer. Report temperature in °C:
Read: 8 °C
